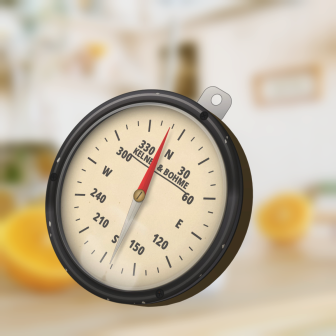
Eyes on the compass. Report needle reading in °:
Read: 350 °
